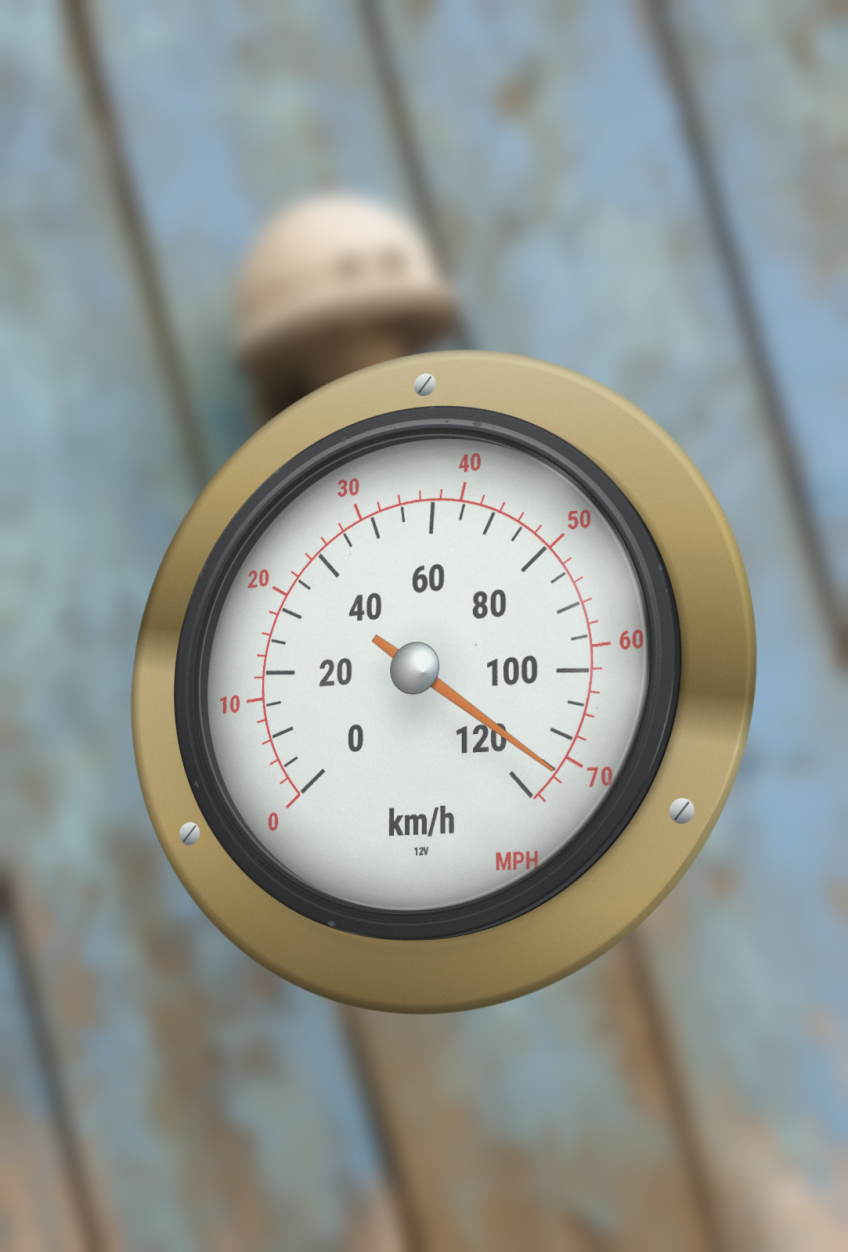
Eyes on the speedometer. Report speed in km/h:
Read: 115 km/h
